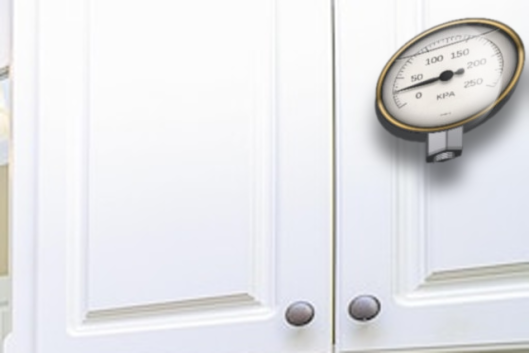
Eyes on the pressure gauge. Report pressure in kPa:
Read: 25 kPa
